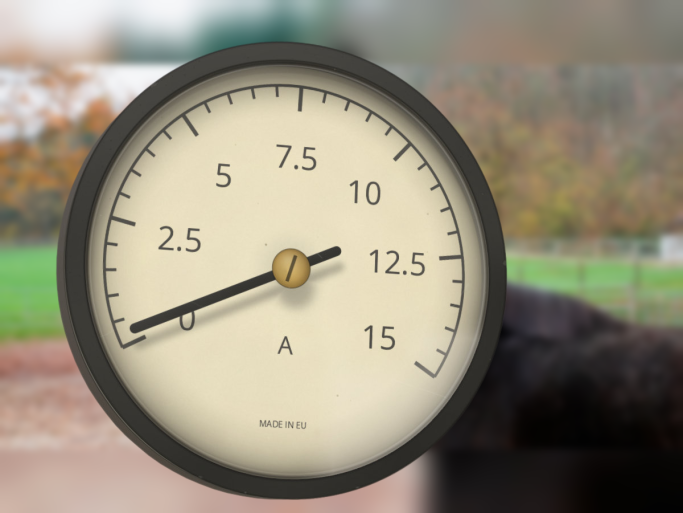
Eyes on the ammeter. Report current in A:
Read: 0.25 A
